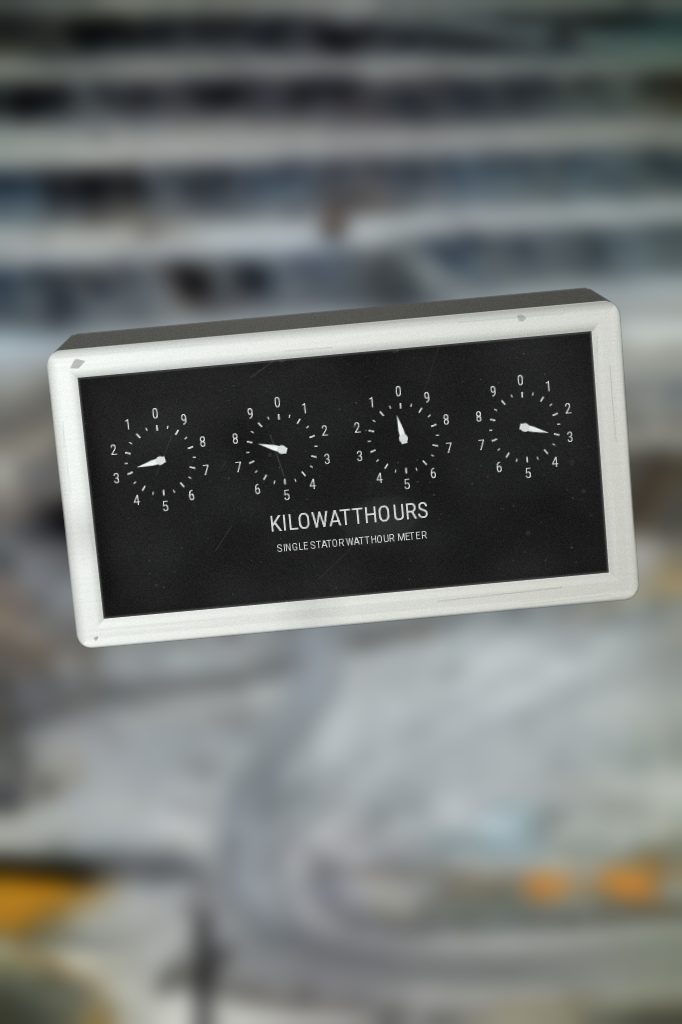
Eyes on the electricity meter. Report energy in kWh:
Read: 2803 kWh
